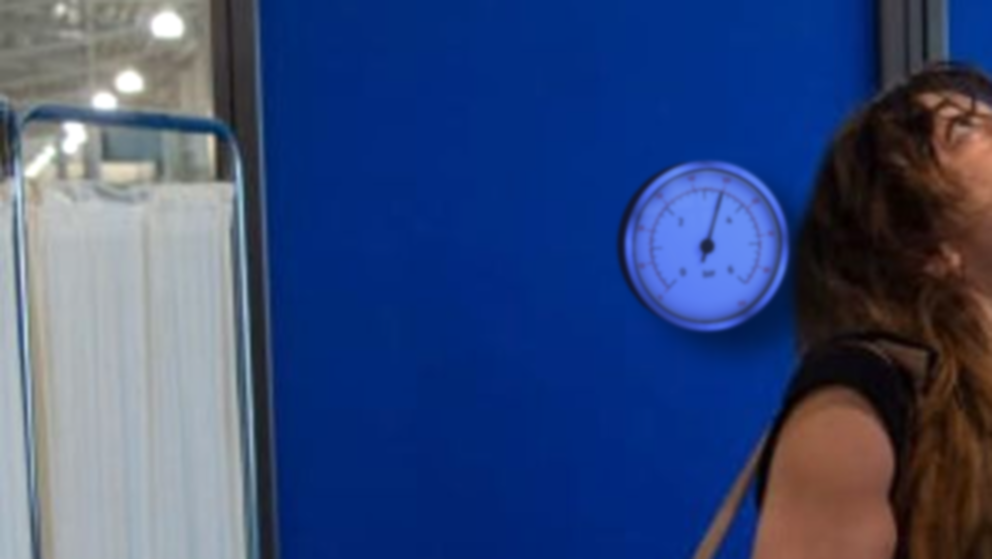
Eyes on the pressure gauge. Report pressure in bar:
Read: 3.4 bar
